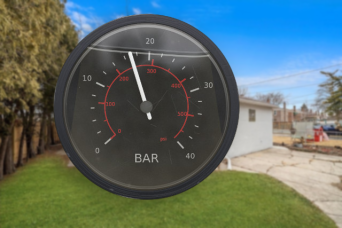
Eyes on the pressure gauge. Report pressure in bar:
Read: 17 bar
